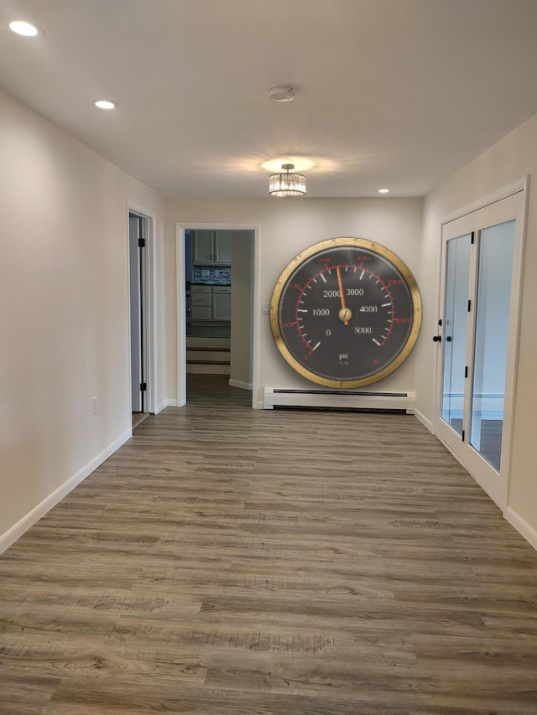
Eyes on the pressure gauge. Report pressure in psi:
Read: 2400 psi
